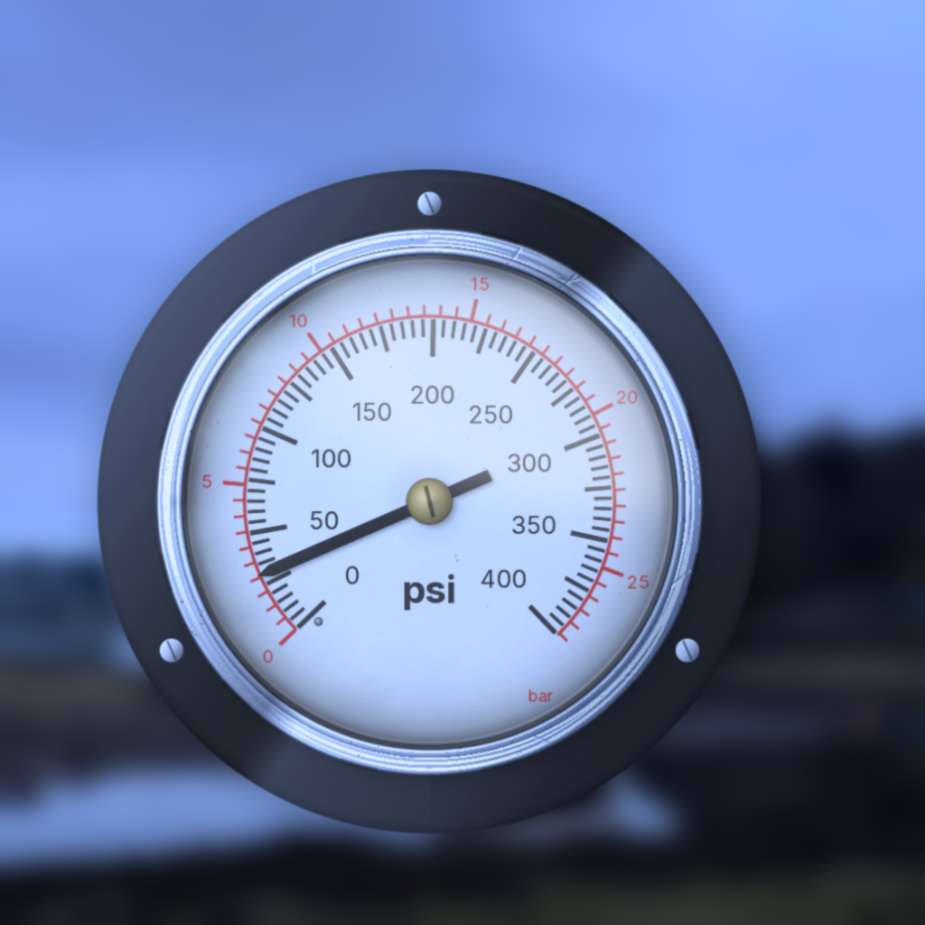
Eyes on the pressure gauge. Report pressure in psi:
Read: 30 psi
